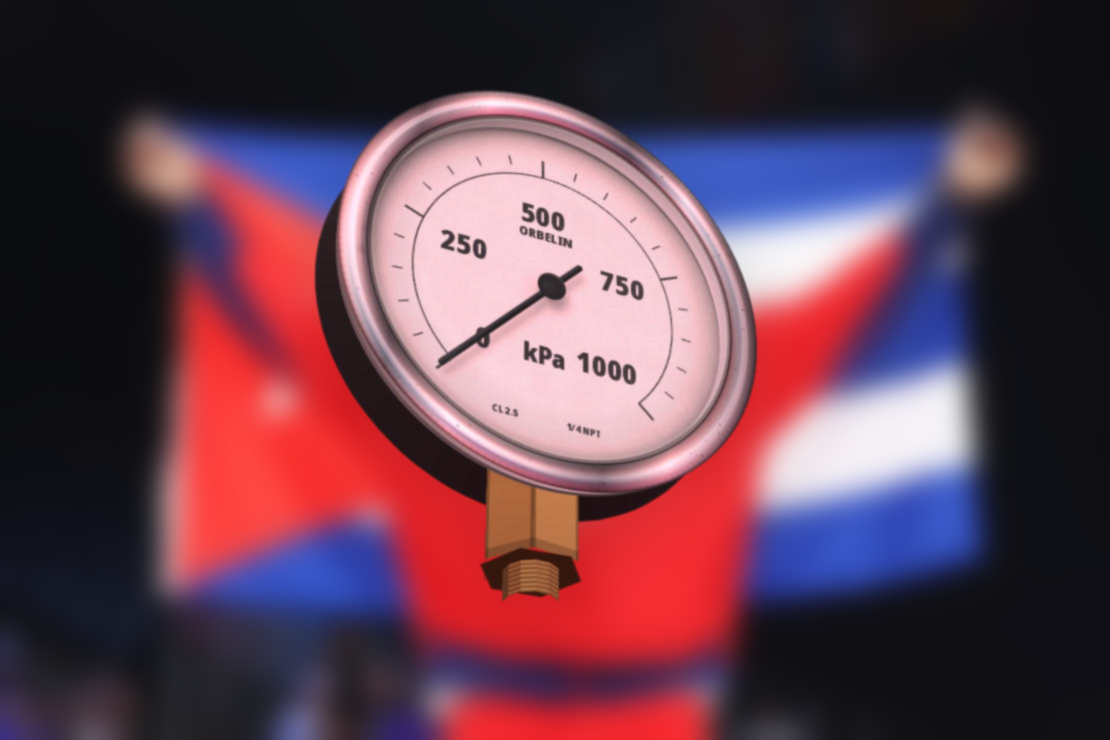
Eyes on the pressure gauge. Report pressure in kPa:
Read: 0 kPa
